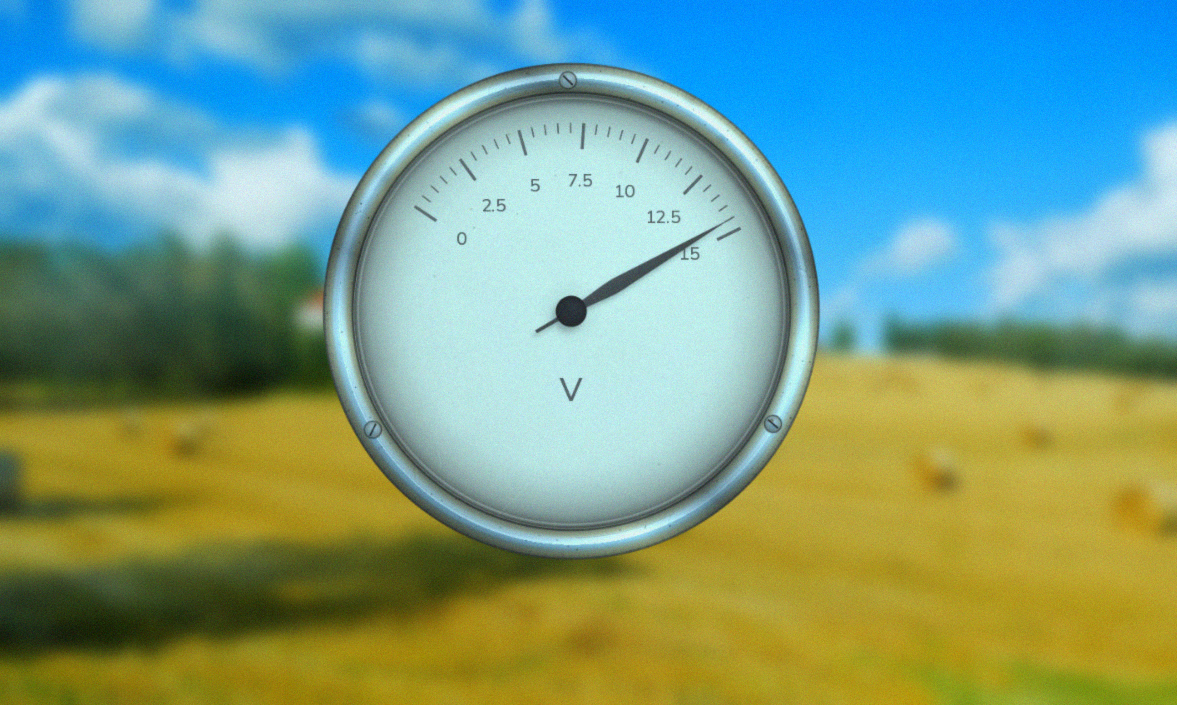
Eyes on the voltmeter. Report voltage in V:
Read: 14.5 V
